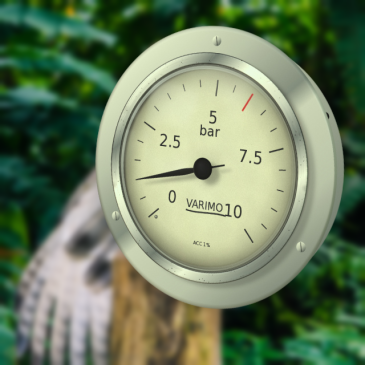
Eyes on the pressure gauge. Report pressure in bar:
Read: 1 bar
